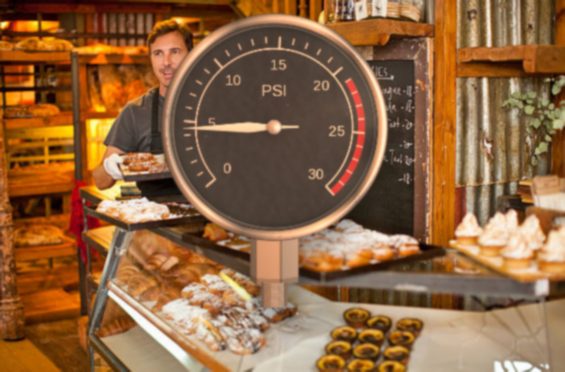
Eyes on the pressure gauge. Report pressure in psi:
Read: 4.5 psi
